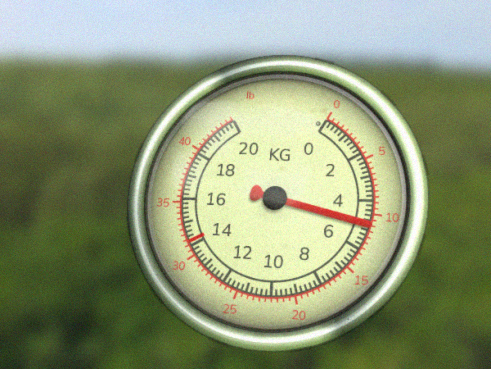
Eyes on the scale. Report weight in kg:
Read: 5 kg
